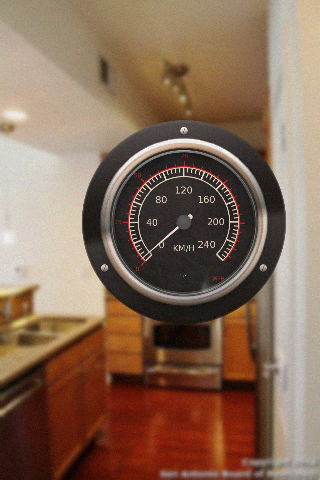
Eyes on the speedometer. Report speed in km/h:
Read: 4 km/h
